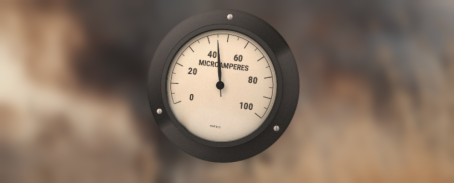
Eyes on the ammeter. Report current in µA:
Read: 45 µA
